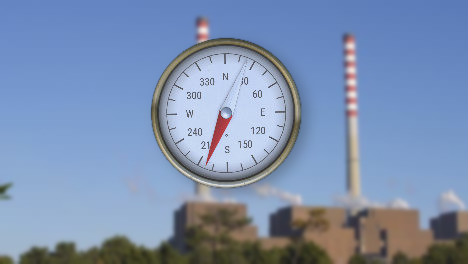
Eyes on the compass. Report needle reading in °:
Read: 202.5 °
